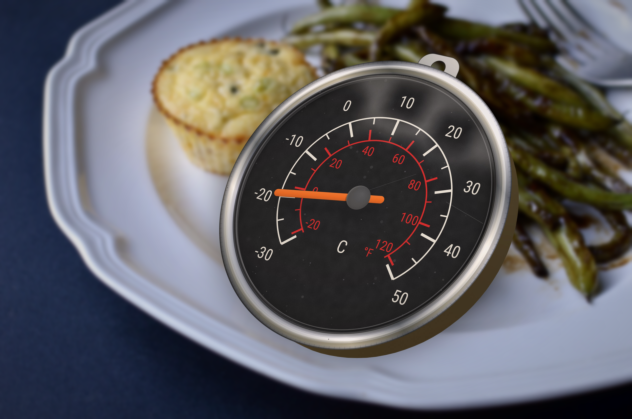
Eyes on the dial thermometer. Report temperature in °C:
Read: -20 °C
